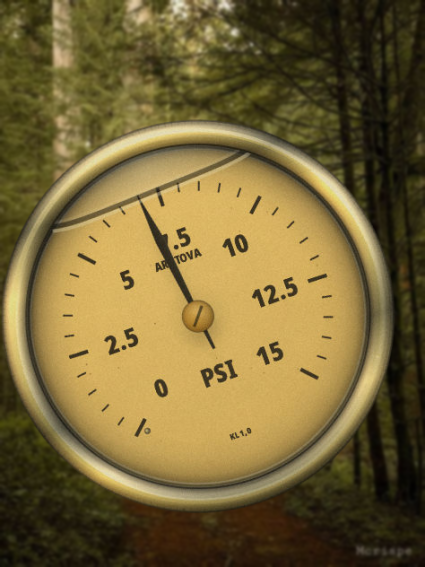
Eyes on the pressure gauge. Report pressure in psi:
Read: 7 psi
